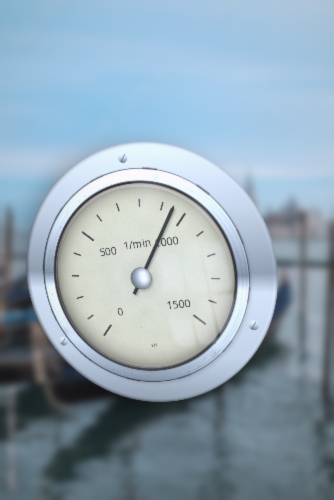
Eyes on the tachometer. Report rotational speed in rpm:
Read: 950 rpm
